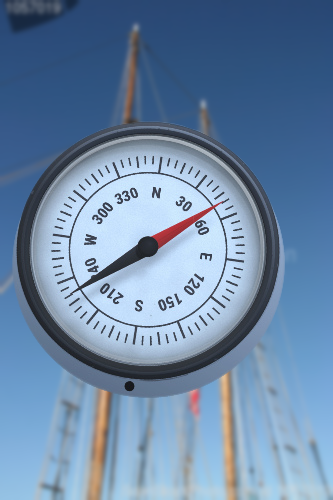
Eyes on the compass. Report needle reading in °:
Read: 50 °
